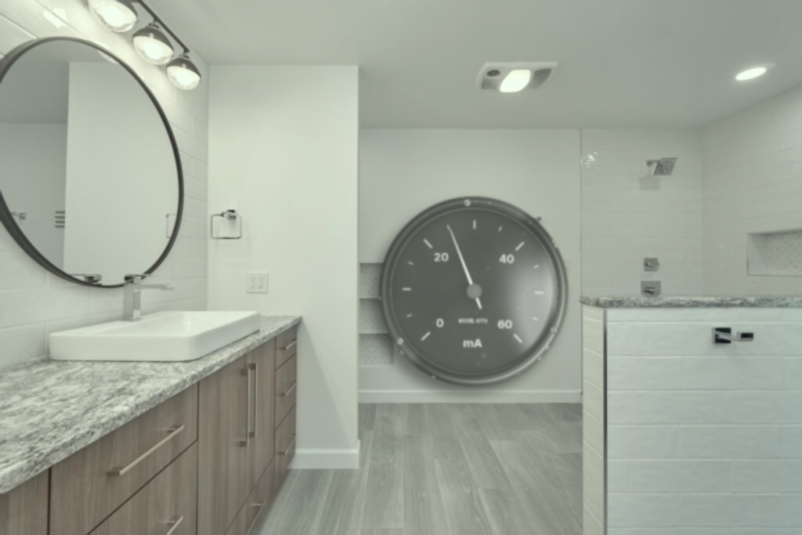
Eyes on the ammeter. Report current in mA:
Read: 25 mA
